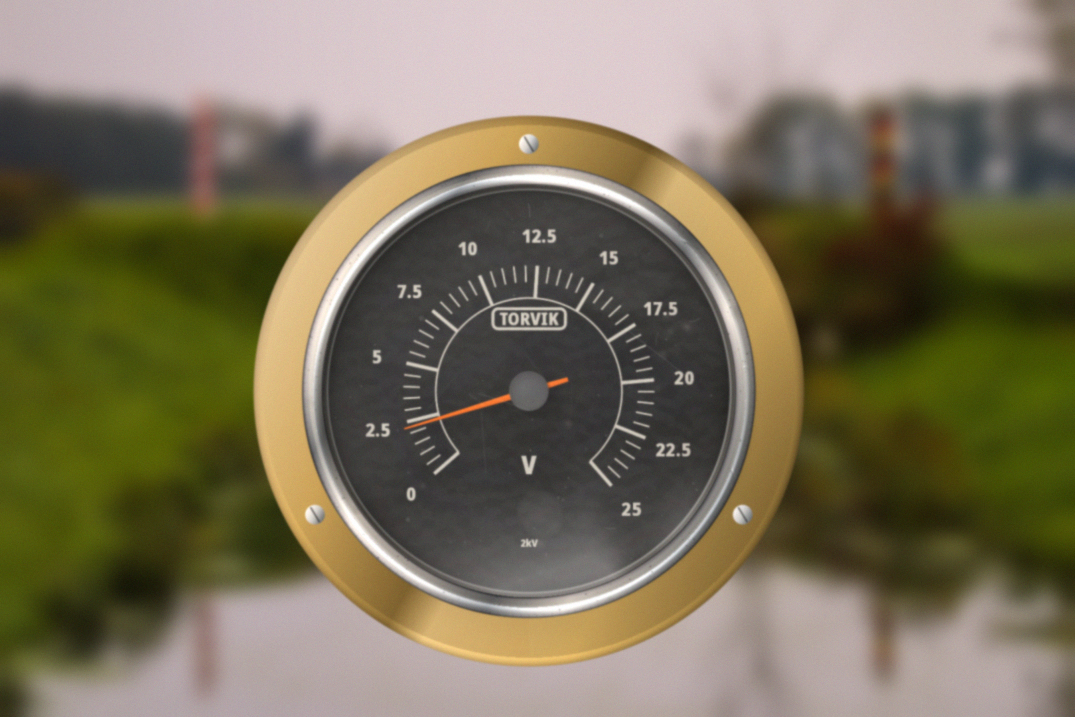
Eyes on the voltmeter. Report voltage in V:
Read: 2.25 V
